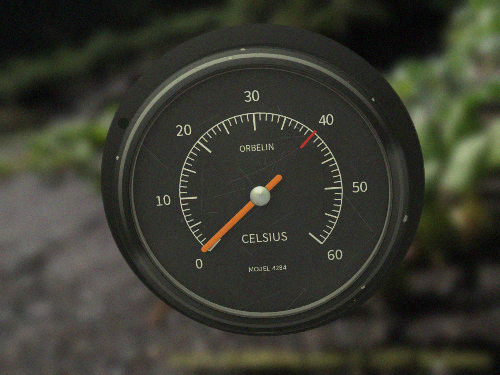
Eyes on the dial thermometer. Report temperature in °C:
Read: 1 °C
